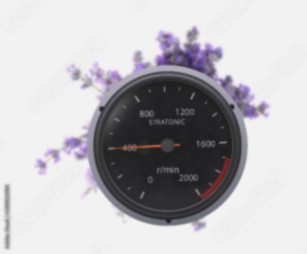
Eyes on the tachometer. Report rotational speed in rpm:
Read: 400 rpm
